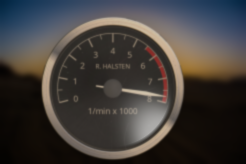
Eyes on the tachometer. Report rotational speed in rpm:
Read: 7750 rpm
